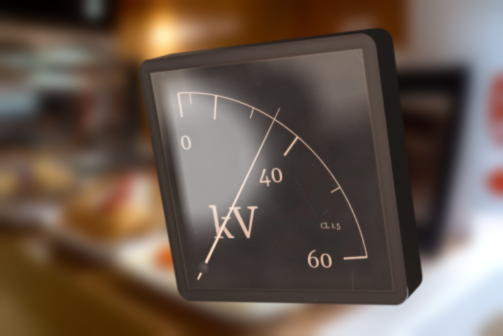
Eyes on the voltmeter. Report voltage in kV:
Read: 35 kV
